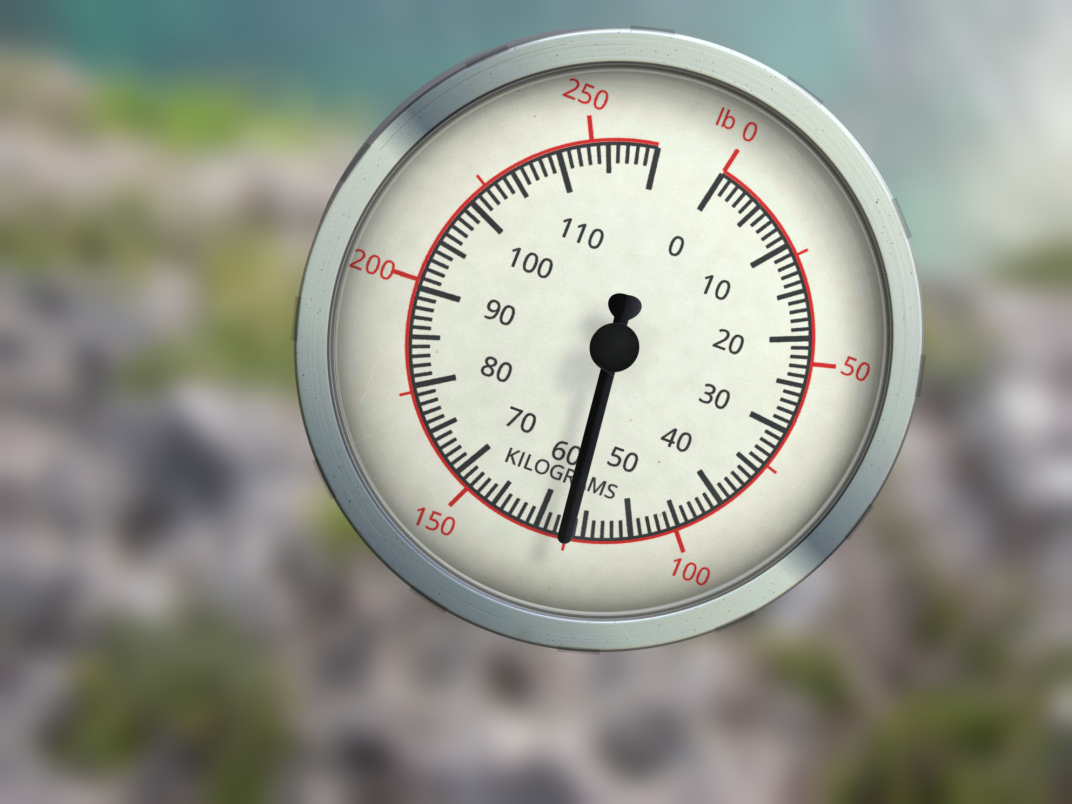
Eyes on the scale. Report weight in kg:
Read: 57 kg
